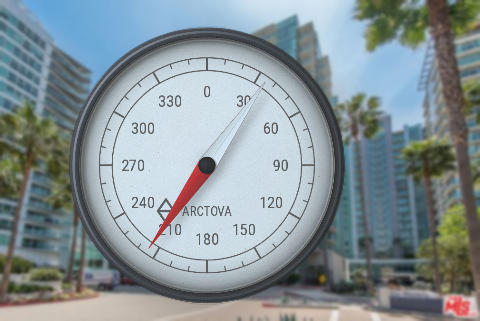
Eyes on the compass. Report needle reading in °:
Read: 215 °
